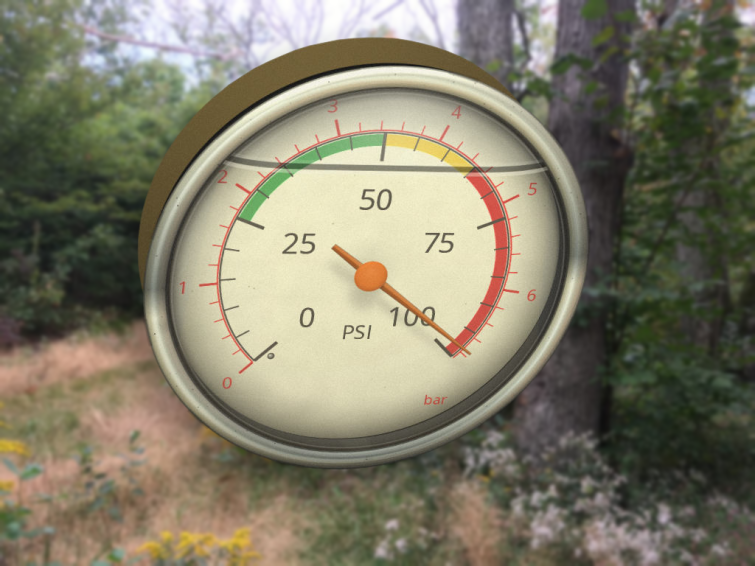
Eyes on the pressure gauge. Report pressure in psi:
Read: 97.5 psi
